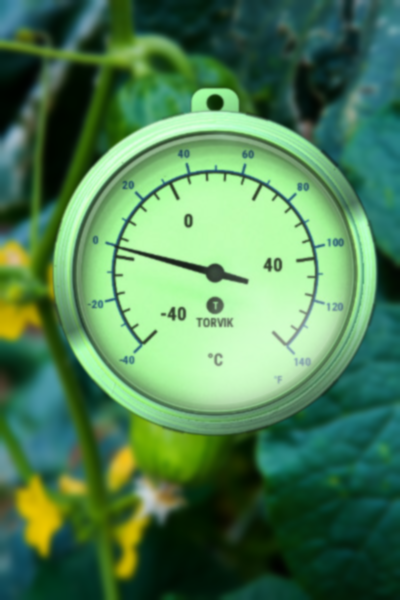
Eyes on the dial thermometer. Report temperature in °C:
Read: -18 °C
